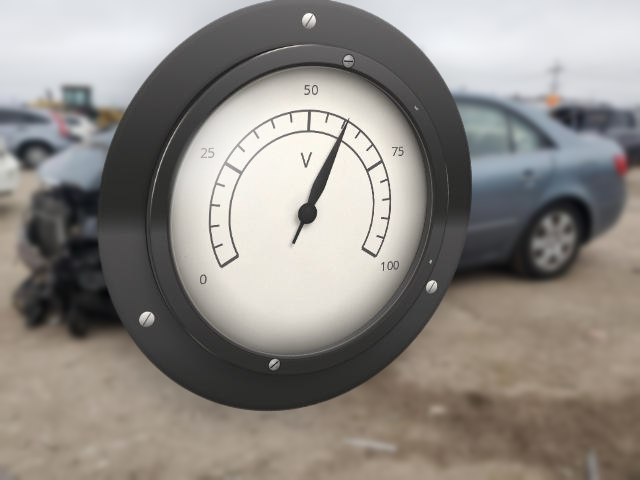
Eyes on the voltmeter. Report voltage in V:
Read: 60 V
